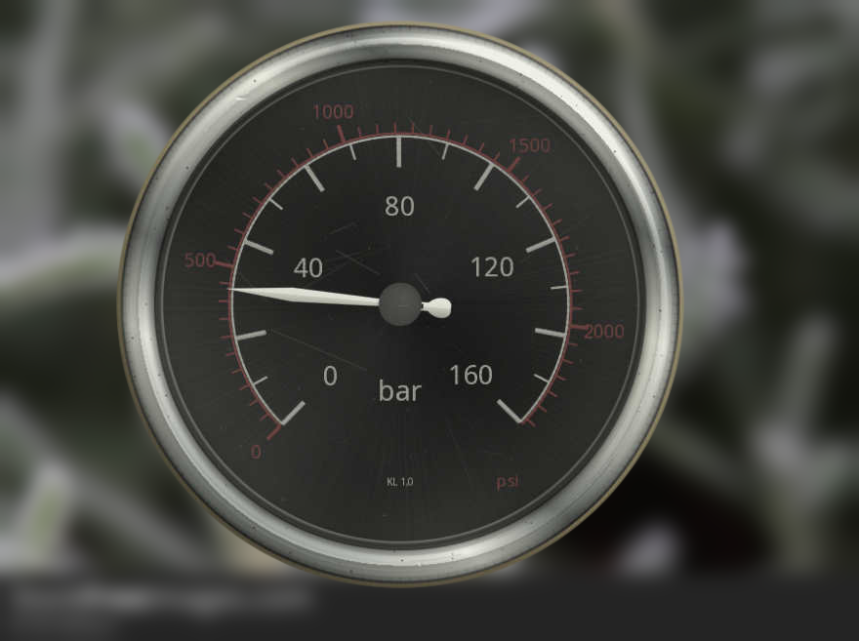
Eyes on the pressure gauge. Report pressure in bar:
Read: 30 bar
